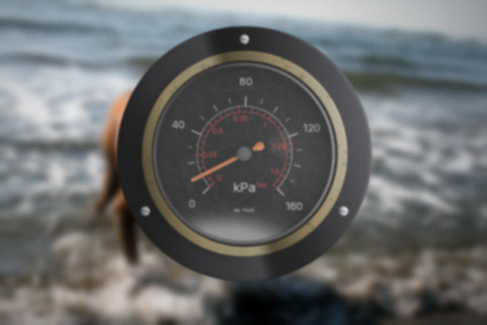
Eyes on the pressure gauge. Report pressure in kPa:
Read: 10 kPa
